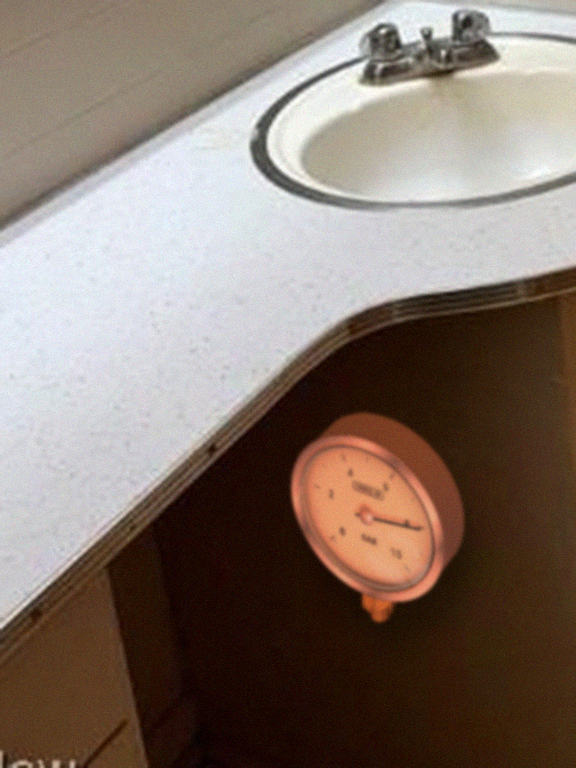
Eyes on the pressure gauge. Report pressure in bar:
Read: 8 bar
